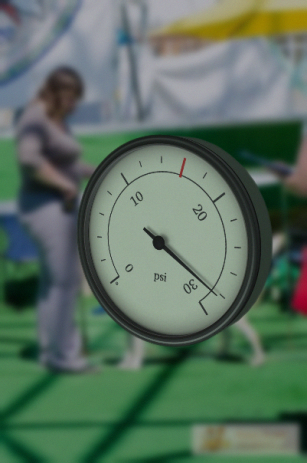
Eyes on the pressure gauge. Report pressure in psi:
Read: 28 psi
